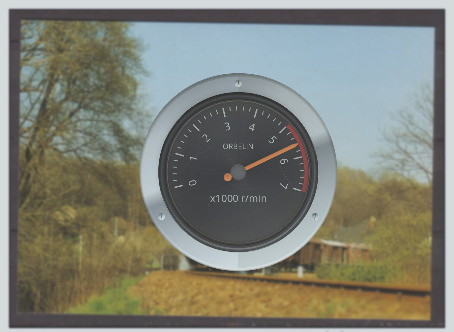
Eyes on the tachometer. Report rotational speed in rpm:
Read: 5600 rpm
